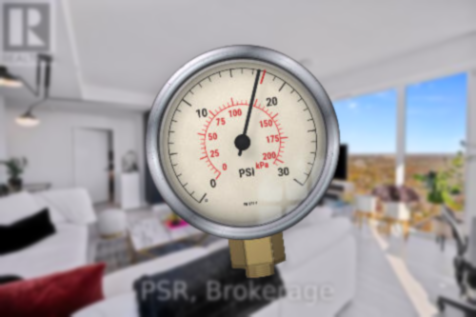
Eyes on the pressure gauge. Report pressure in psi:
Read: 17.5 psi
